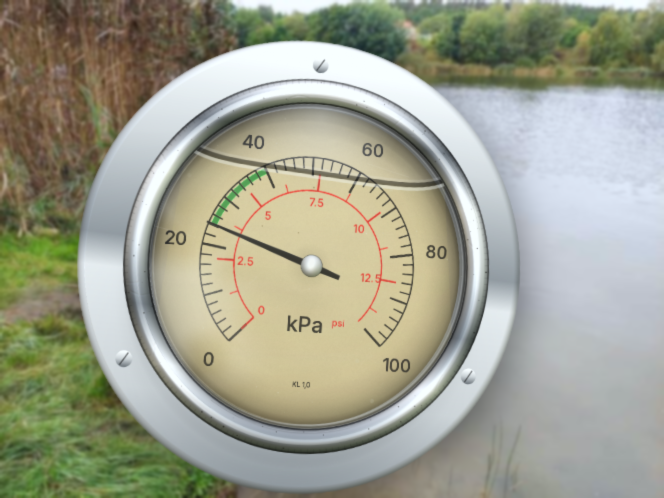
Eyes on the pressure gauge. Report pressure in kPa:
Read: 24 kPa
